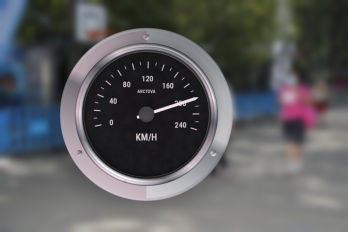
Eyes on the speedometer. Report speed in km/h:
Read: 200 km/h
